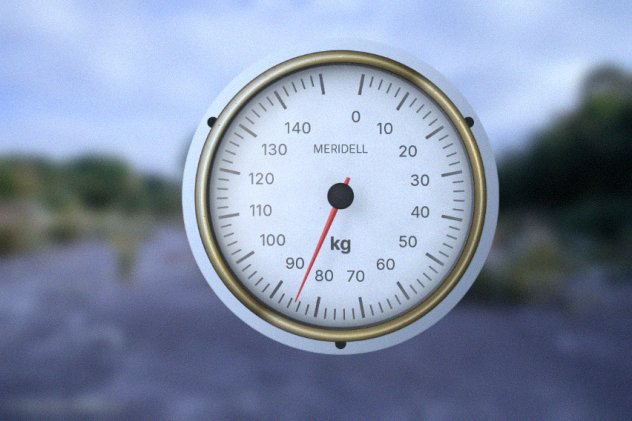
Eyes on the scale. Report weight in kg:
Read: 85 kg
